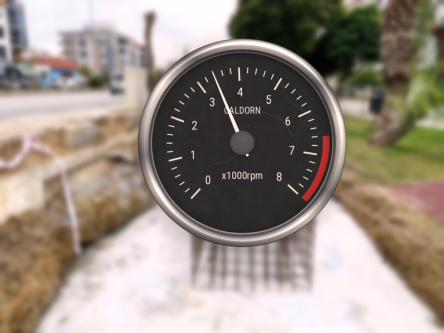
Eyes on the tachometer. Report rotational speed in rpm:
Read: 3400 rpm
